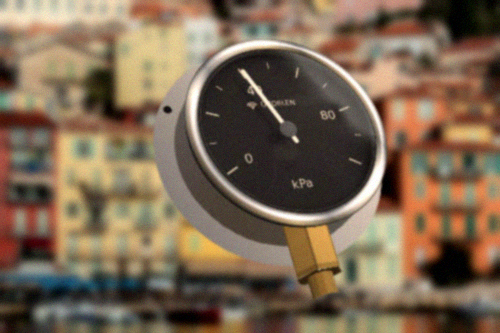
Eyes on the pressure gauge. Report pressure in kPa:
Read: 40 kPa
